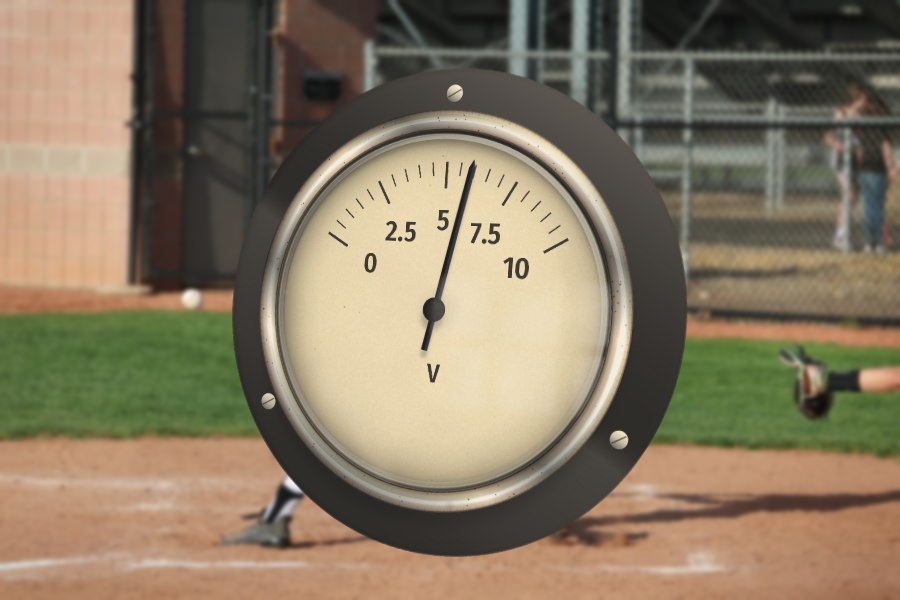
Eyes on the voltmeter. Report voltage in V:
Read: 6 V
